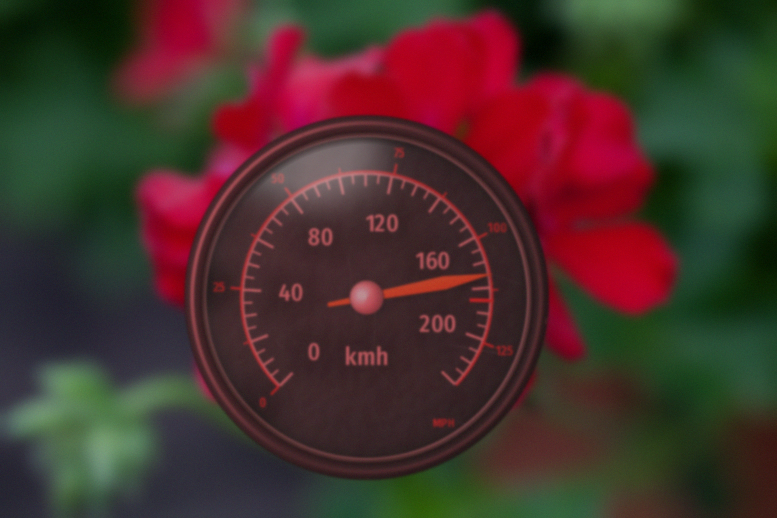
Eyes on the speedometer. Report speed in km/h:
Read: 175 km/h
